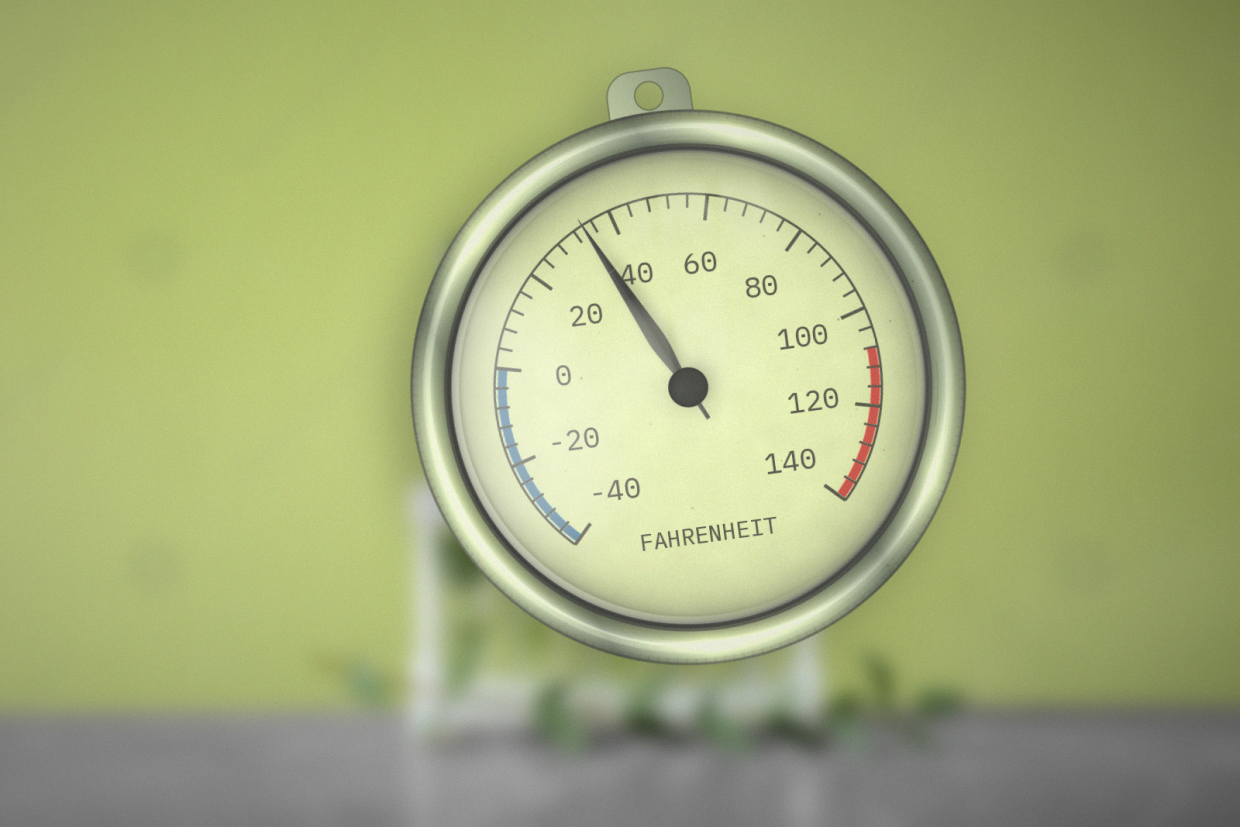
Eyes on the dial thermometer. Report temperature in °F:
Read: 34 °F
